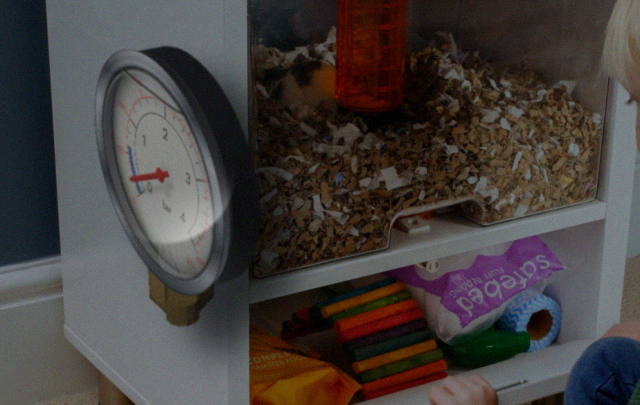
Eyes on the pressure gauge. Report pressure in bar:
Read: 0.2 bar
